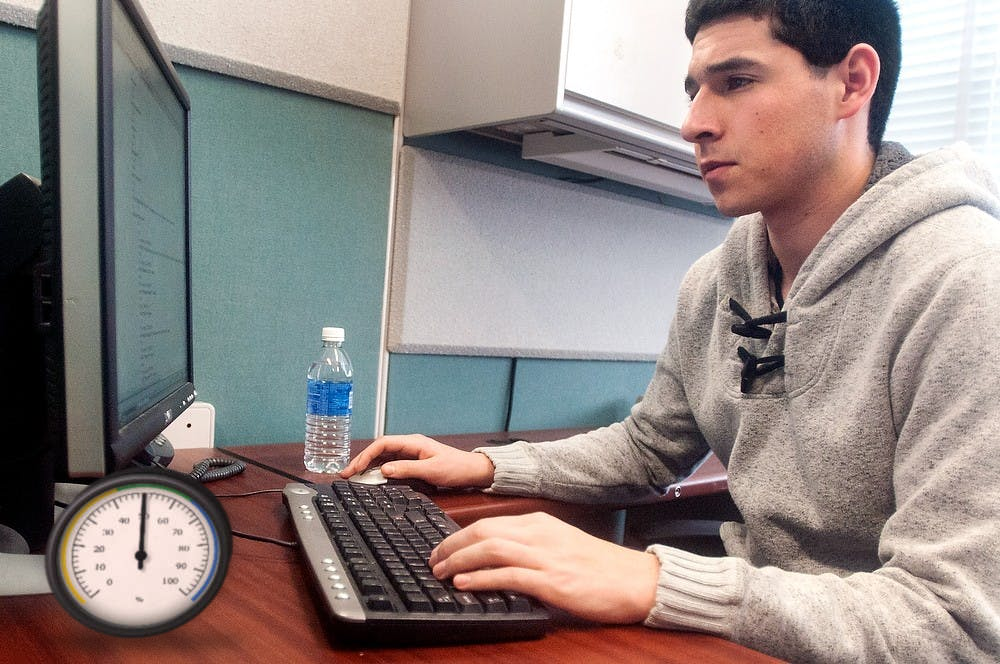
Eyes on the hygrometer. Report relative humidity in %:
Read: 50 %
